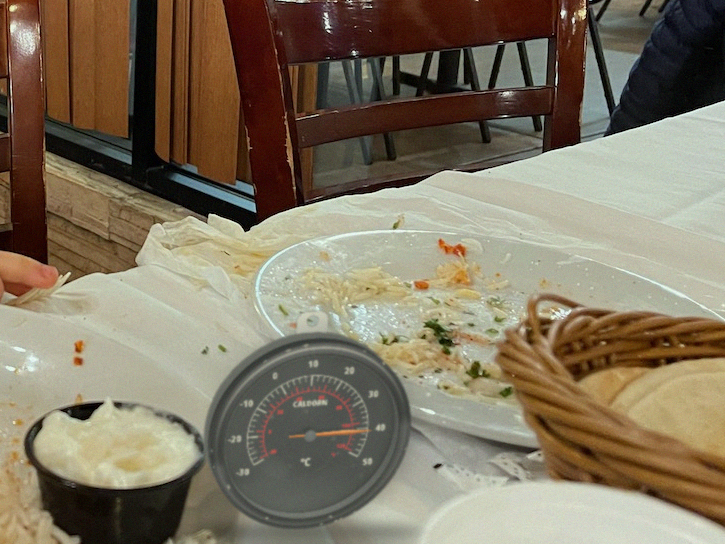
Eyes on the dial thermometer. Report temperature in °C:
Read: 40 °C
